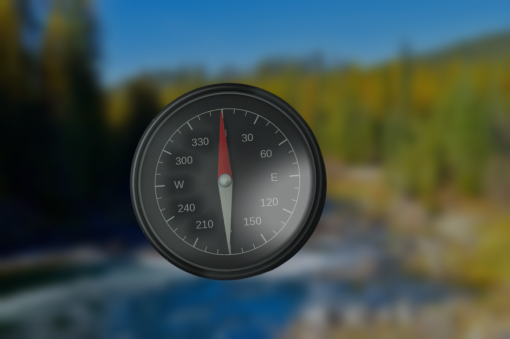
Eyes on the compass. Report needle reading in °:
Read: 0 °
